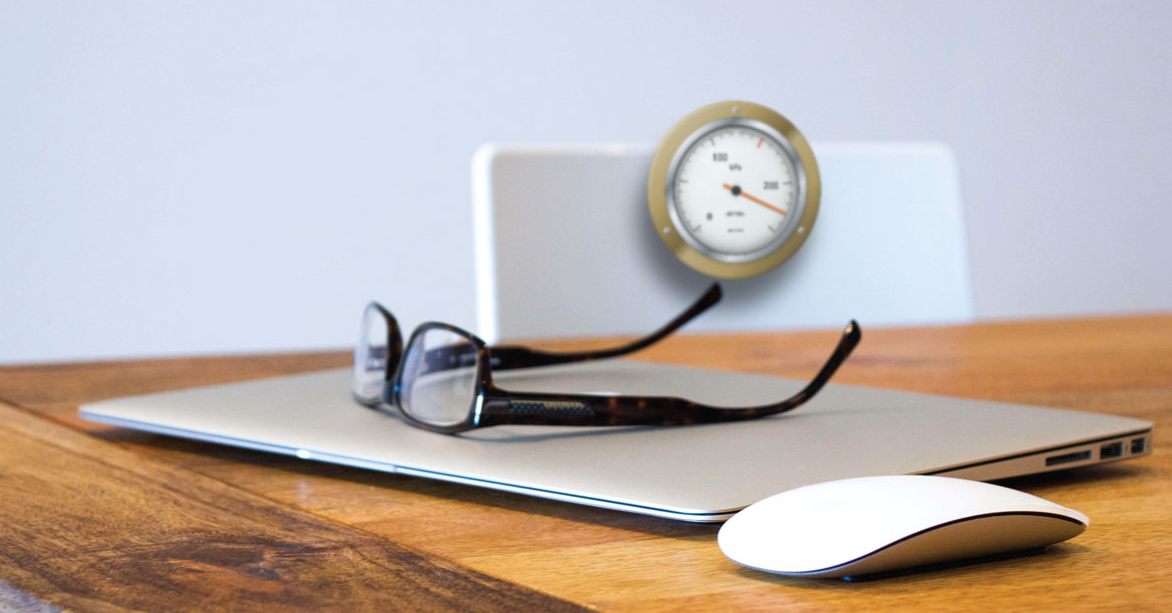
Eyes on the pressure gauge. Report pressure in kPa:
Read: 230 kPa
